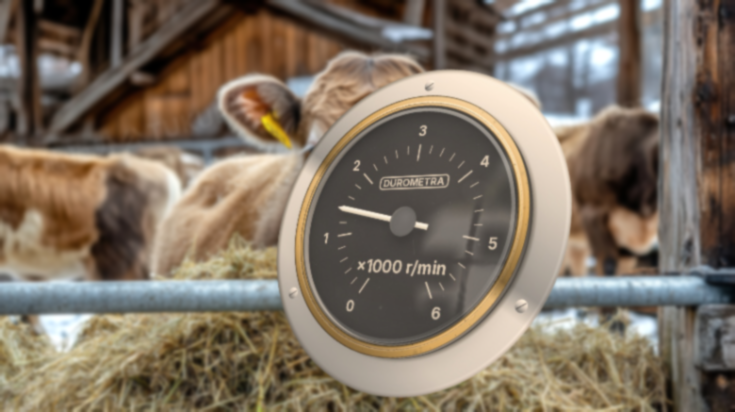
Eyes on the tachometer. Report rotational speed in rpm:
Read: 1400 rpm
